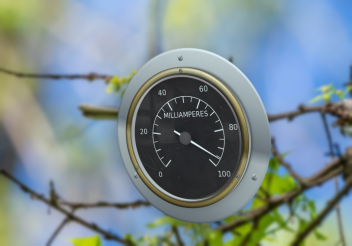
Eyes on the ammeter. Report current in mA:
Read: 95 mA
